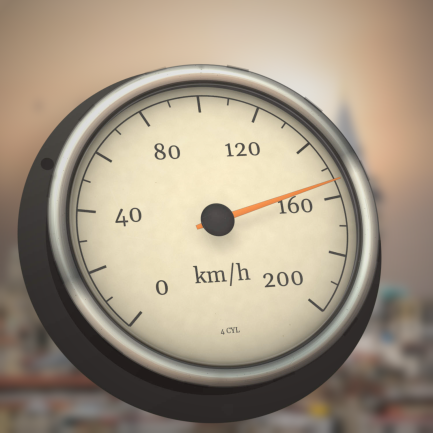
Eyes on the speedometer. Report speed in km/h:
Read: 155 km/h
